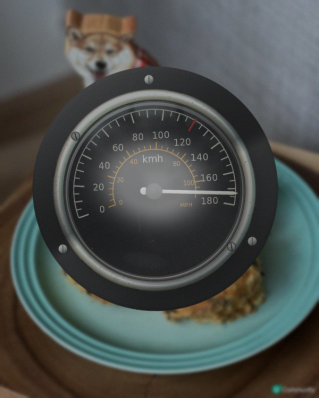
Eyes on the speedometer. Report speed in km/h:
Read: 172.5 km/h
